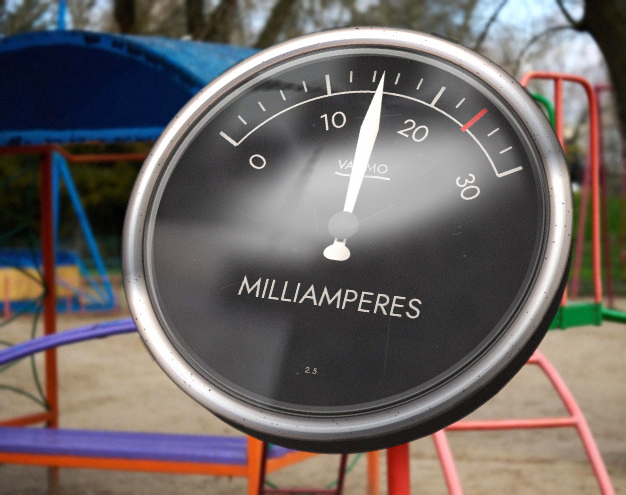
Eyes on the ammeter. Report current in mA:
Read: 15 mA
